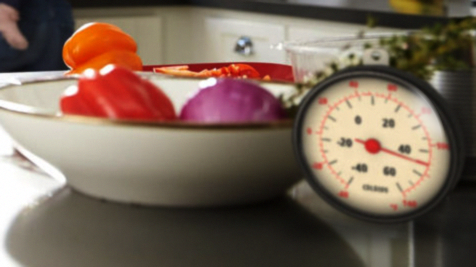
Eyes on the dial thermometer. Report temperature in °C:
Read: 45 °C
